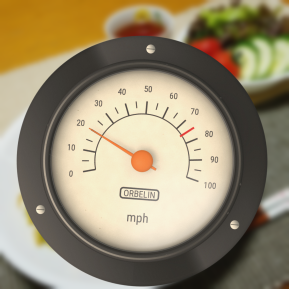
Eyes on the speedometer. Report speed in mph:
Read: 20 mph
